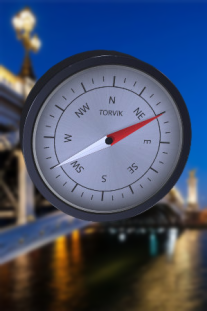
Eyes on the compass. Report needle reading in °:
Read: 60 °
